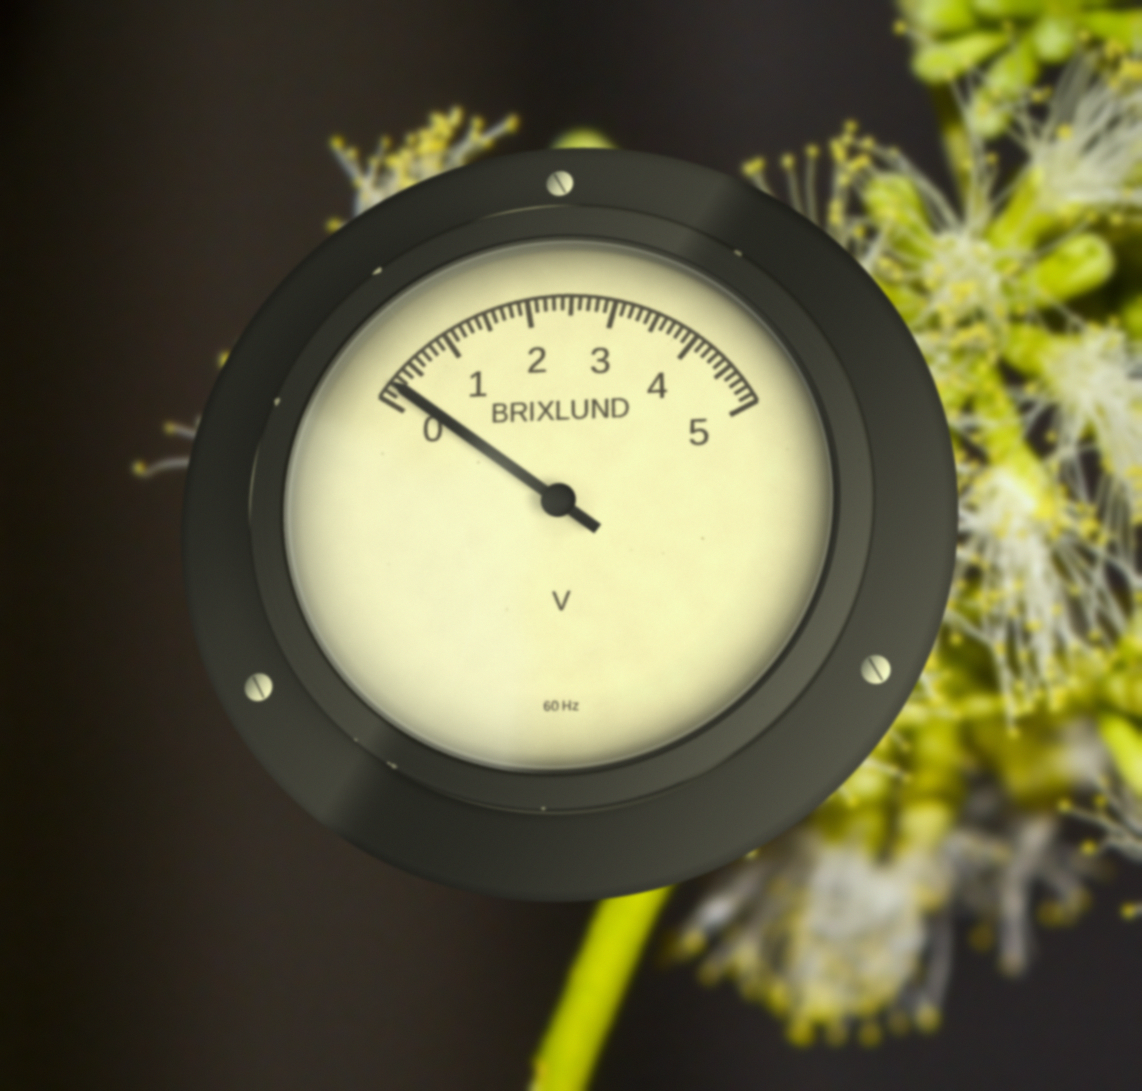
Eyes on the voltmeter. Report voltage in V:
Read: 0.2 V
